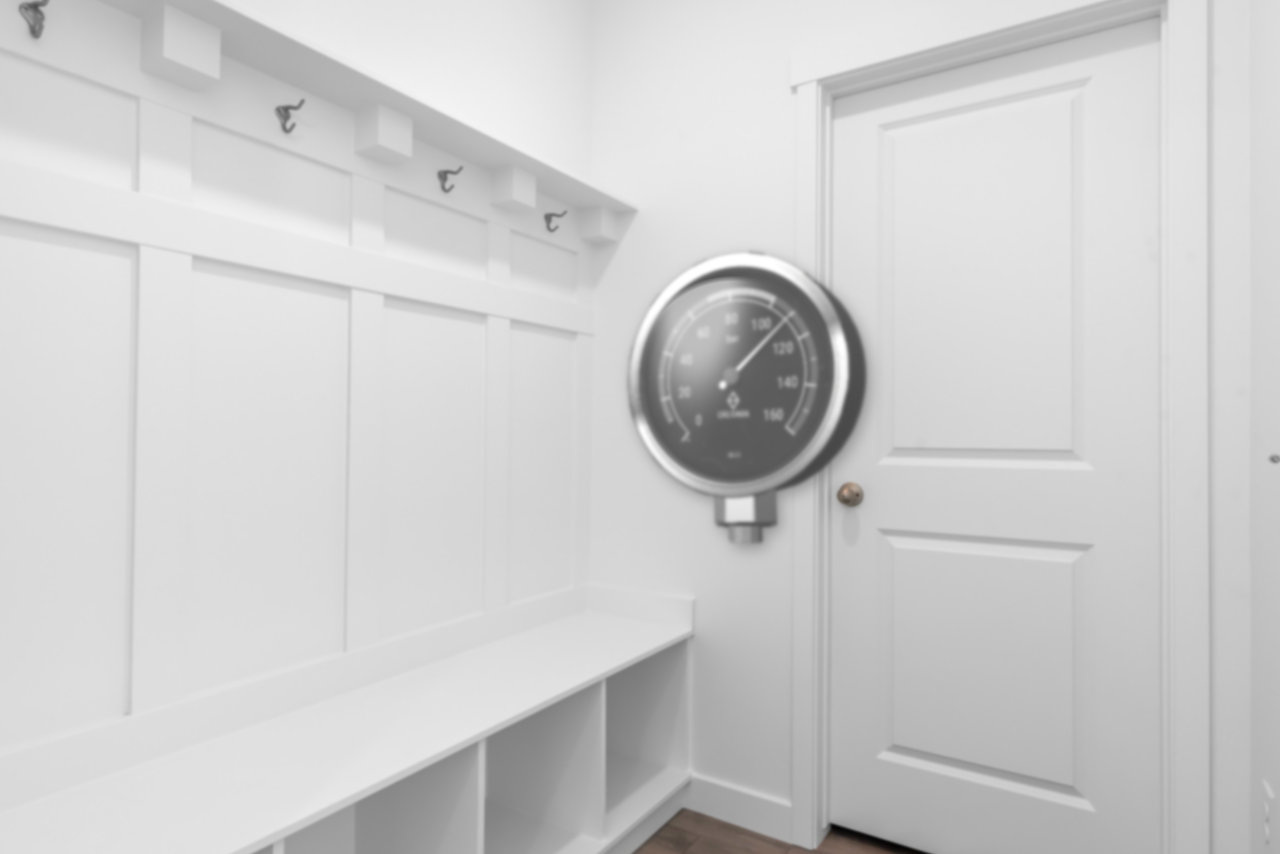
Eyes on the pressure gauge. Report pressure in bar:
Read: 110 bar
